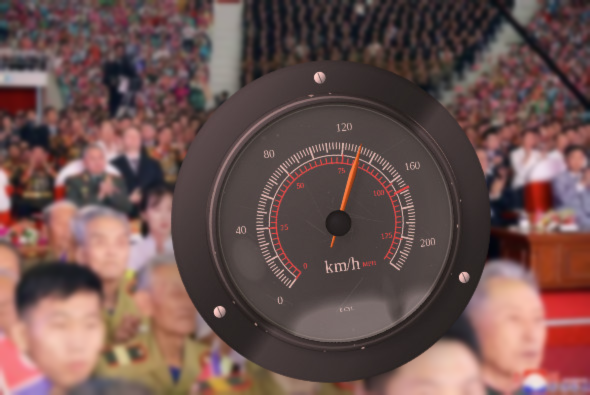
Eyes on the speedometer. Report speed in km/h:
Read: 130 km/h
